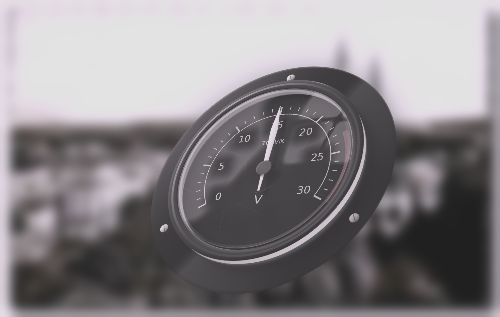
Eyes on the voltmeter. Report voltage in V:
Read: 15 V
